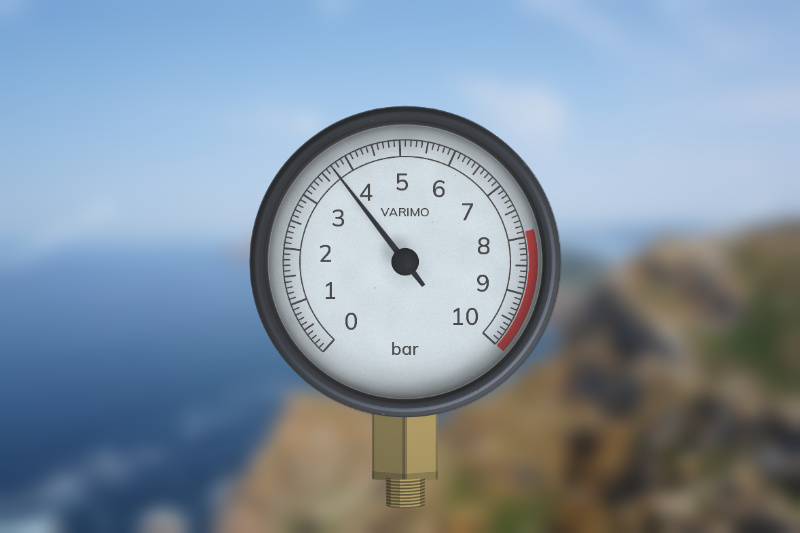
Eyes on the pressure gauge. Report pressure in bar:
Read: 3.7 bar
